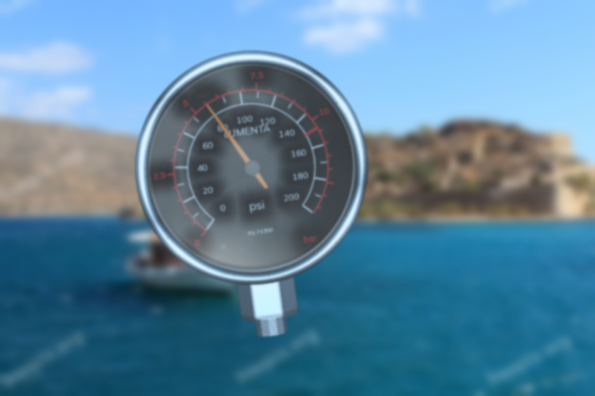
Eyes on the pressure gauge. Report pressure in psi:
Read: 80 psi
